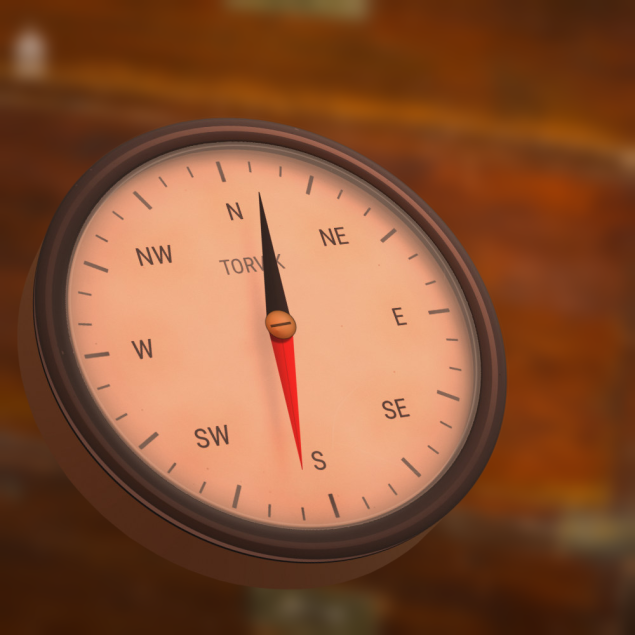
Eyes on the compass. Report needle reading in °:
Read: 190 °
